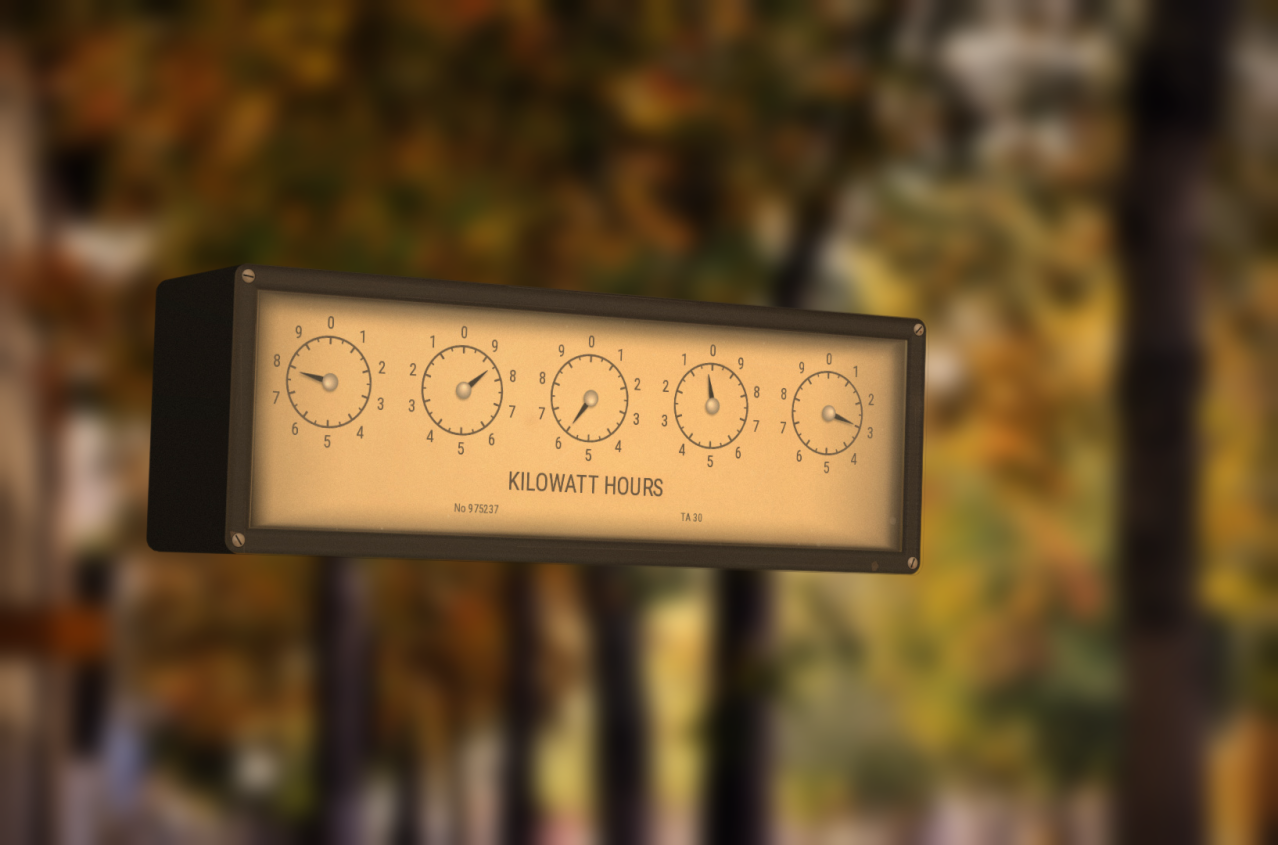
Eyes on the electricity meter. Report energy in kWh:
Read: 78603 kWh
